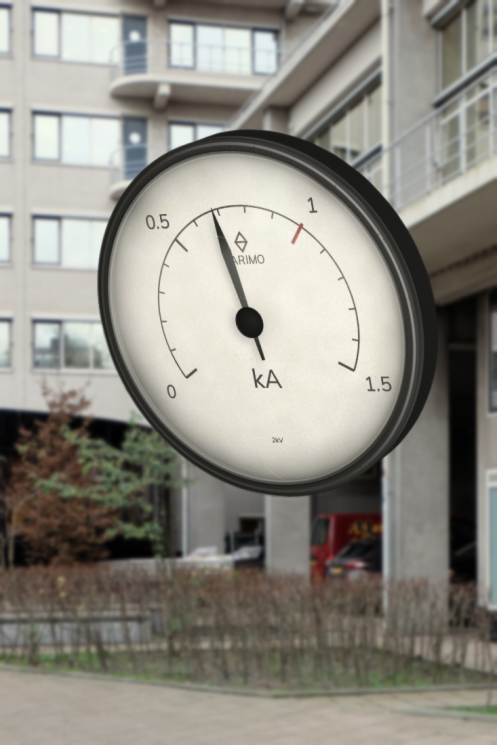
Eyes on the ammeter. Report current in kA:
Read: 0.7 kA
